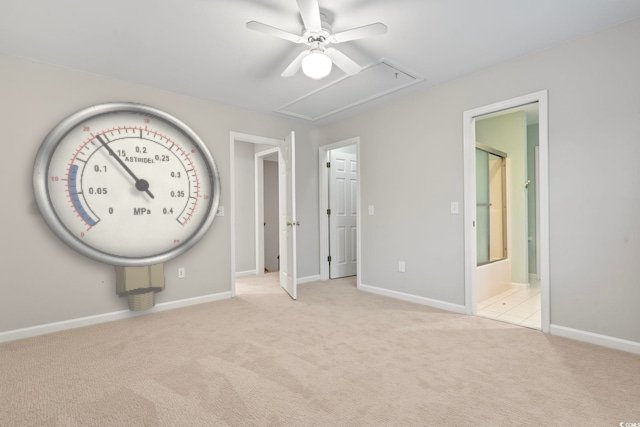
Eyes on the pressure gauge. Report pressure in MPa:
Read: 0.14 MPa
